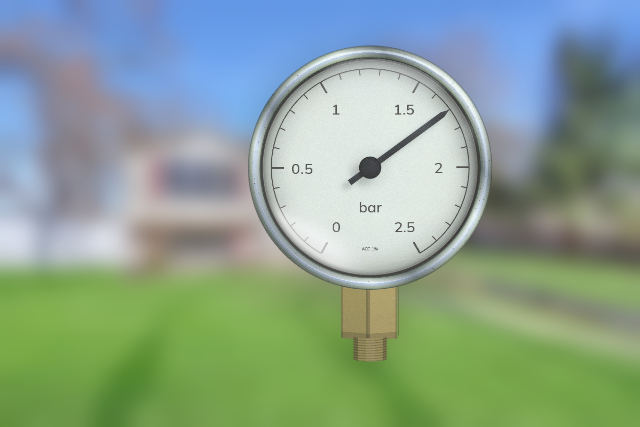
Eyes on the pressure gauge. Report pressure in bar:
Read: 1.7 bar
